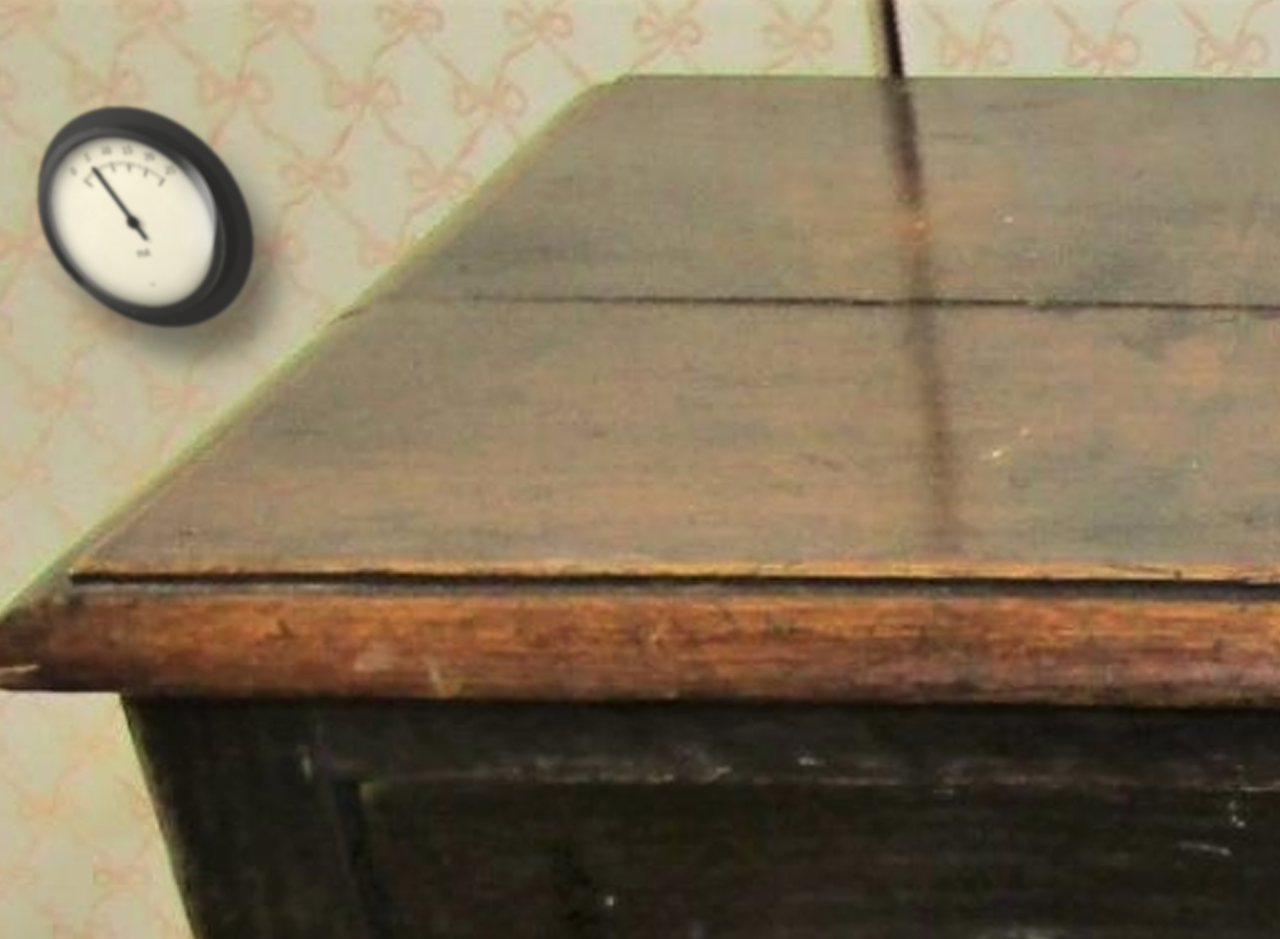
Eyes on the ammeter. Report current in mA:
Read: 5 mA
